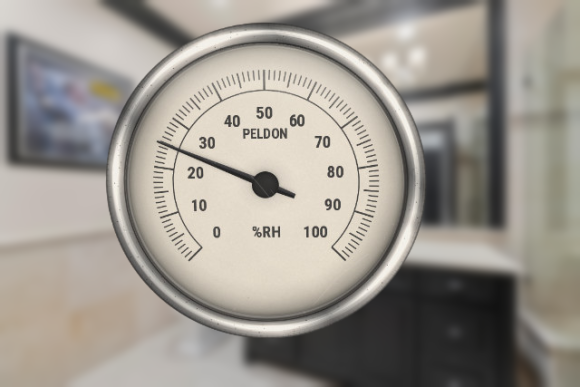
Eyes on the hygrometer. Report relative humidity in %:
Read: 25 %
